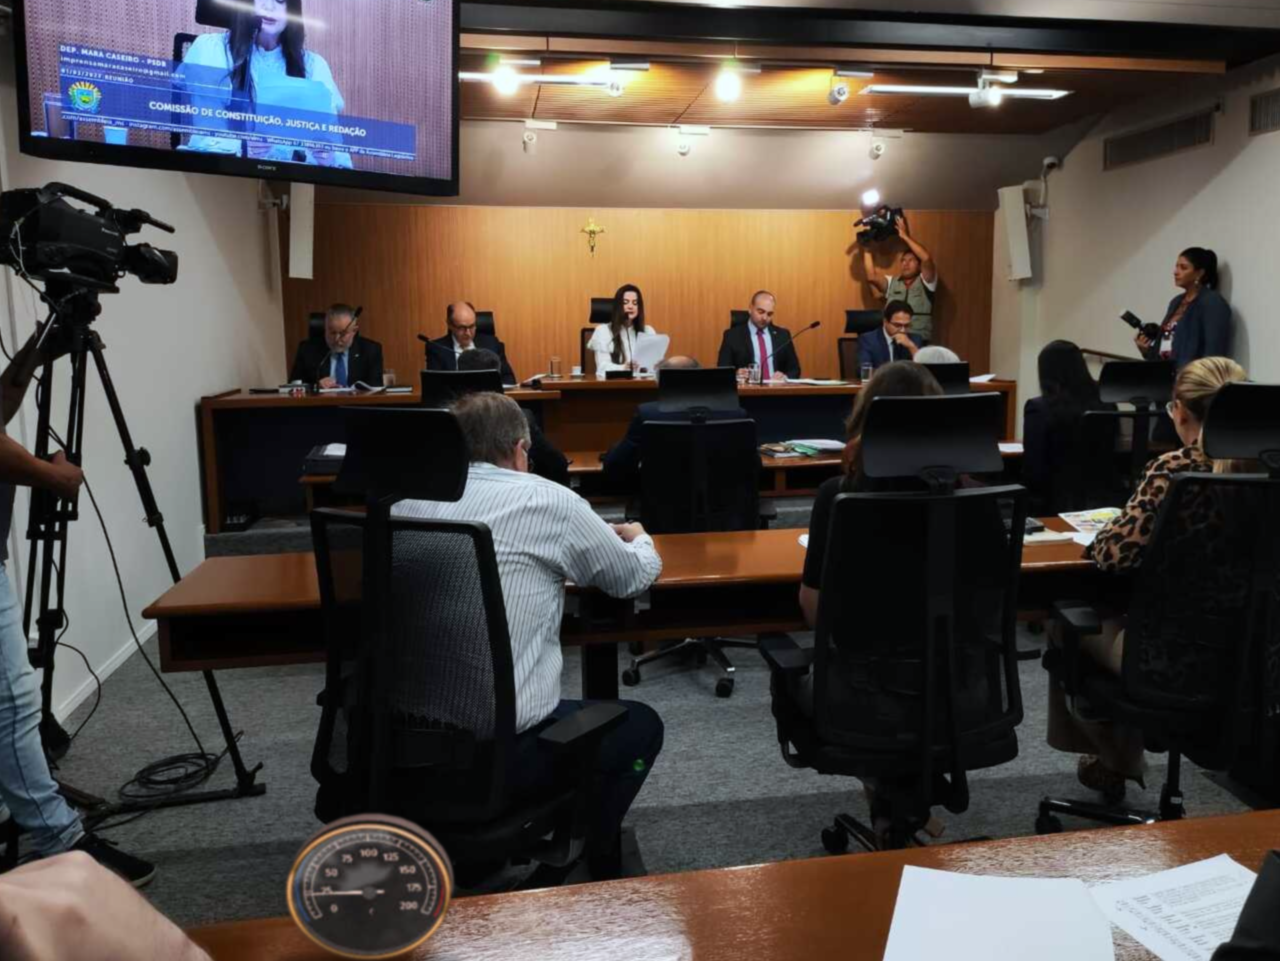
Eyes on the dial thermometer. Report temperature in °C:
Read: 25 °C
